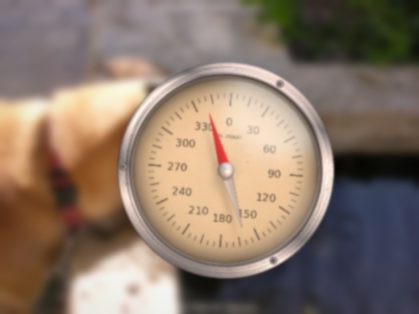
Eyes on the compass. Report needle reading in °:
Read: 340 °
